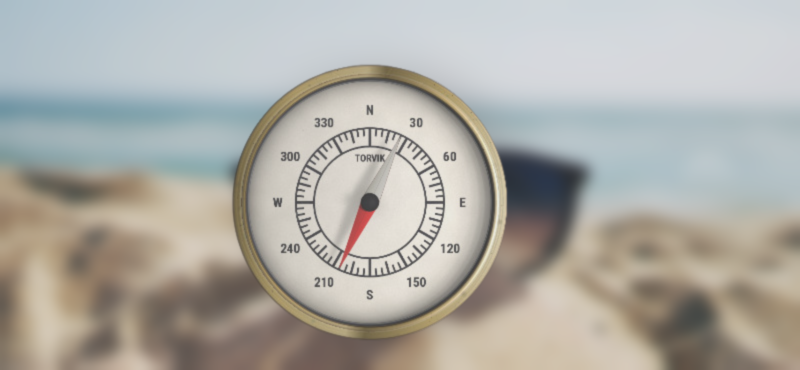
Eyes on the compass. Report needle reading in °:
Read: 205 °
